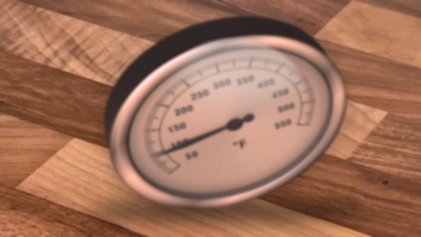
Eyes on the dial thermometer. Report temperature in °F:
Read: 100 °F
